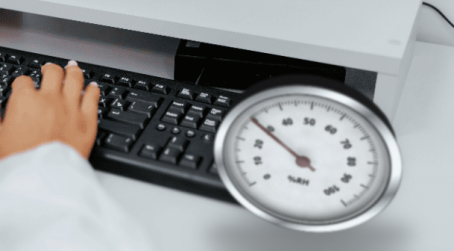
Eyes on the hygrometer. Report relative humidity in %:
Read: 30 %
